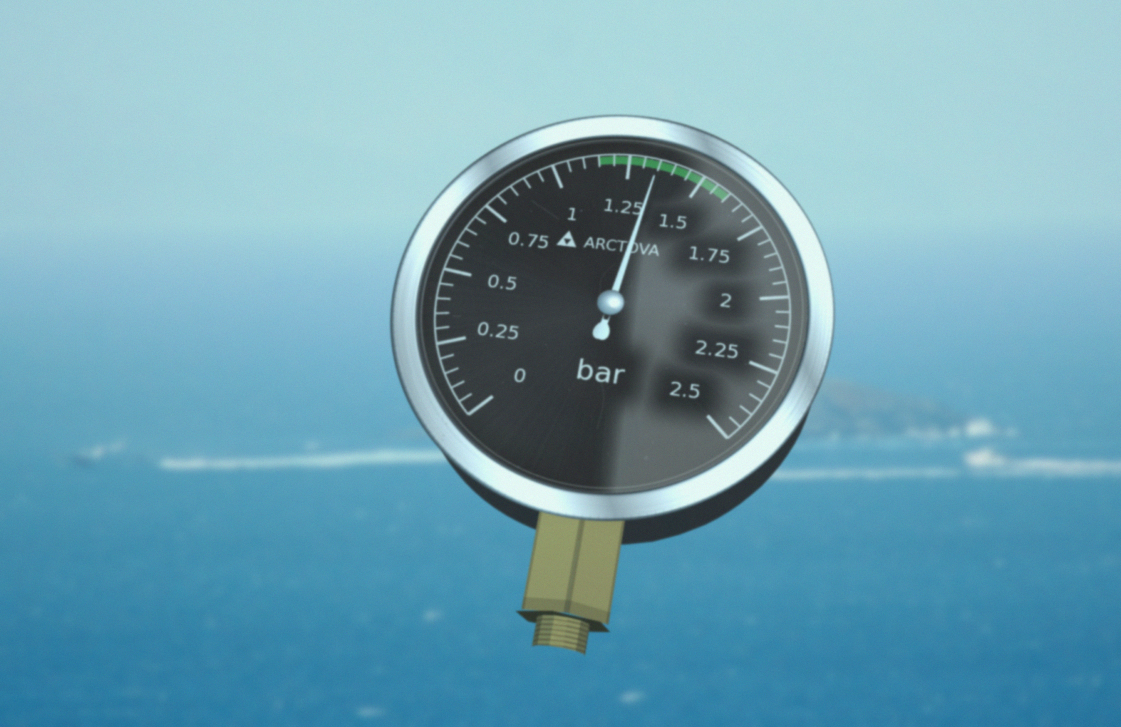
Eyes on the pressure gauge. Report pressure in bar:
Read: 1.35 bar
